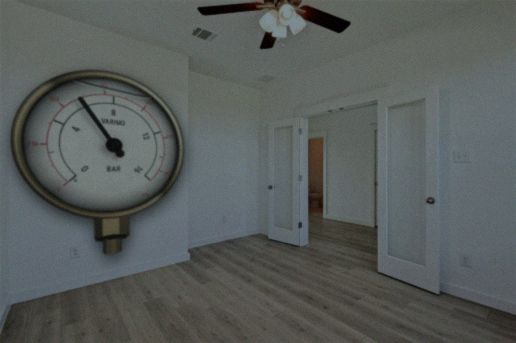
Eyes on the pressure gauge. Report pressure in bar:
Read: 6 bar
